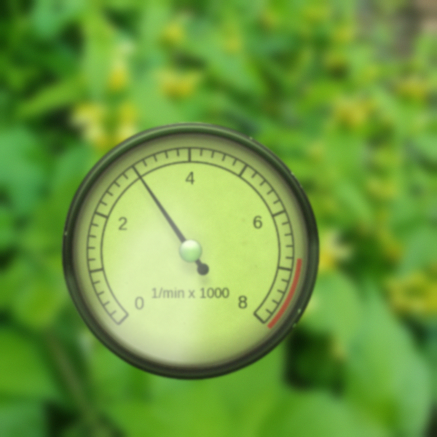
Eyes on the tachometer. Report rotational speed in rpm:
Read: 3000 rpm
